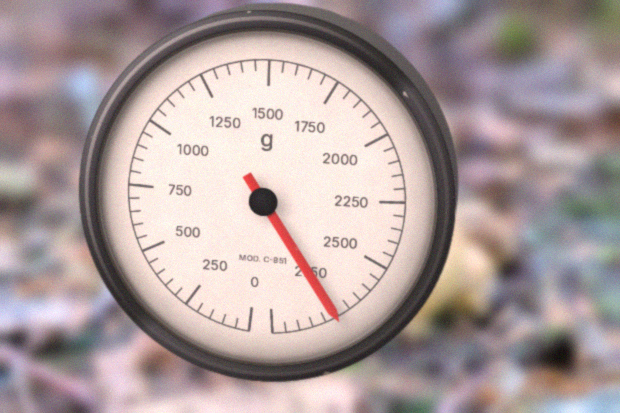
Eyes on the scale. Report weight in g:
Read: 2750 g
